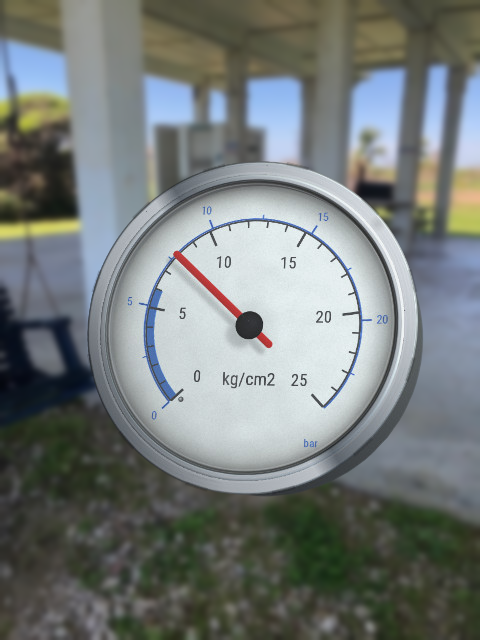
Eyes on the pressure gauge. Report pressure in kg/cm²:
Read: 8 kg/cm²
